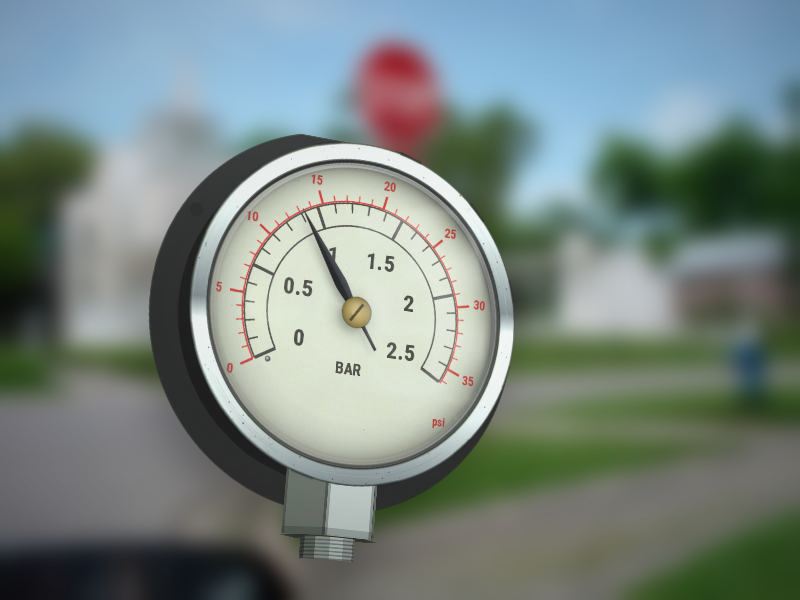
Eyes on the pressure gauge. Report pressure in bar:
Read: 0.9 bar
